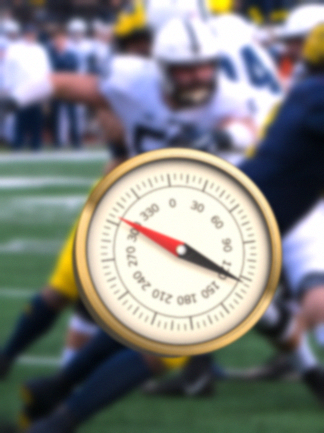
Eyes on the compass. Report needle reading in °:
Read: 305 °
